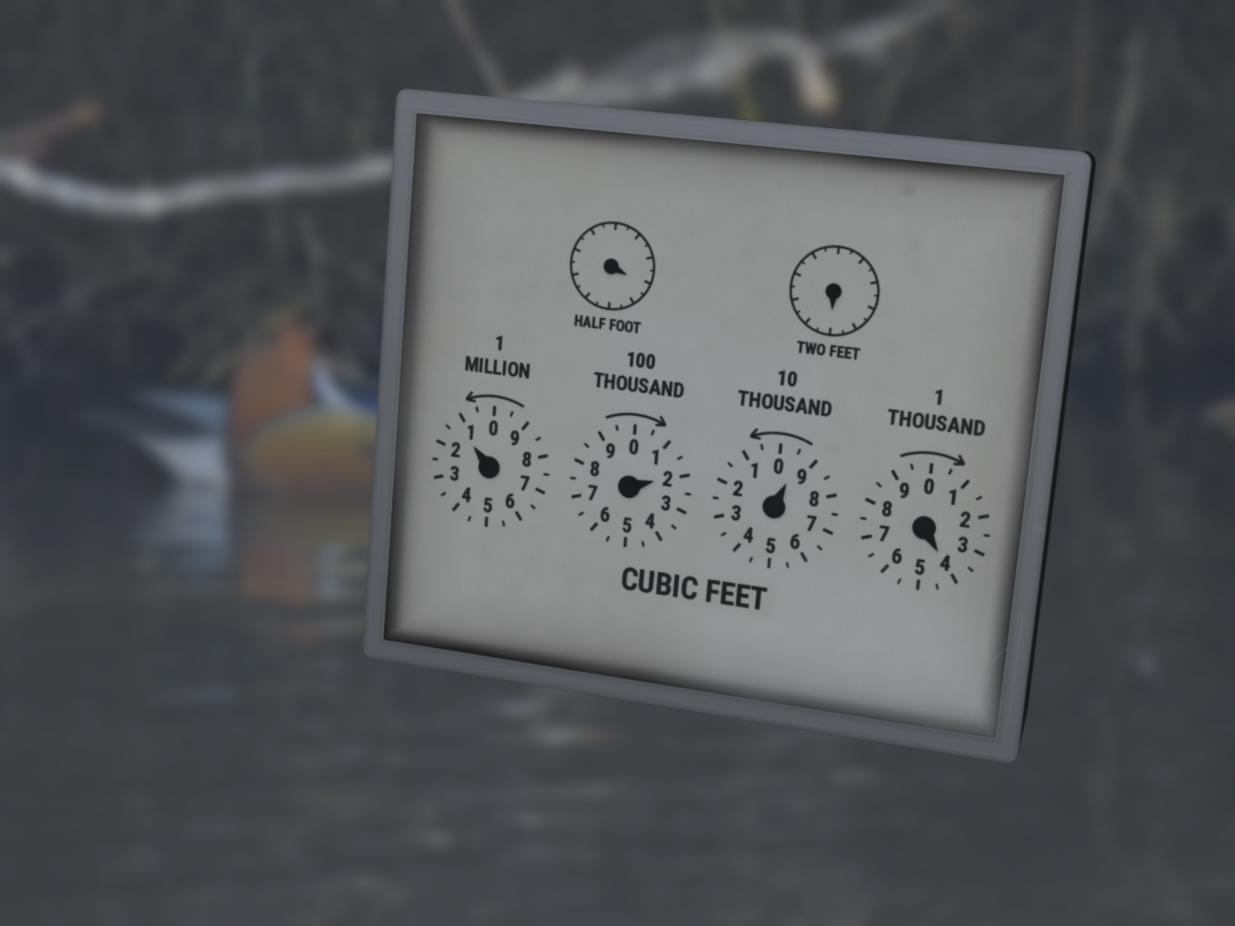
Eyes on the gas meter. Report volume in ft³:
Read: 119400 ft³
